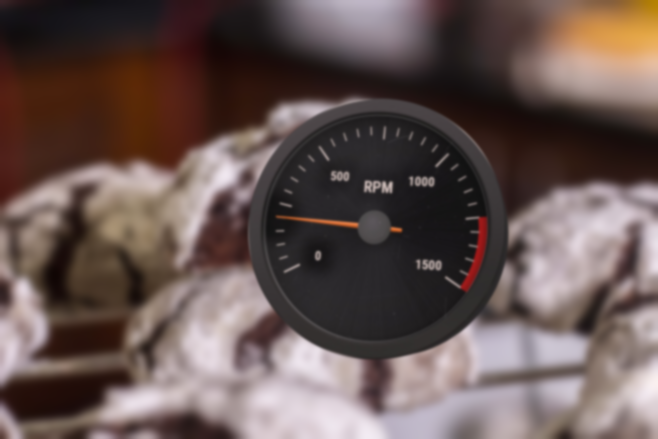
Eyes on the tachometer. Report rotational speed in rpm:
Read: 200 rpm
